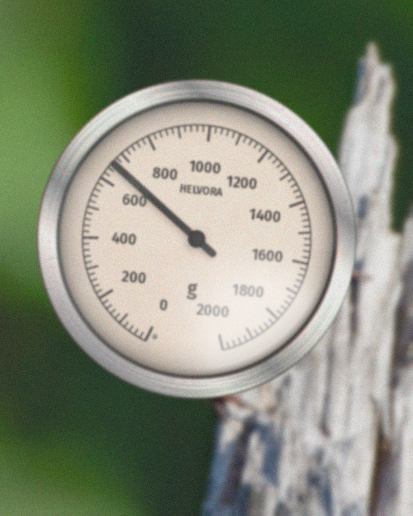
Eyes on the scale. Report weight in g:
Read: 660 g
